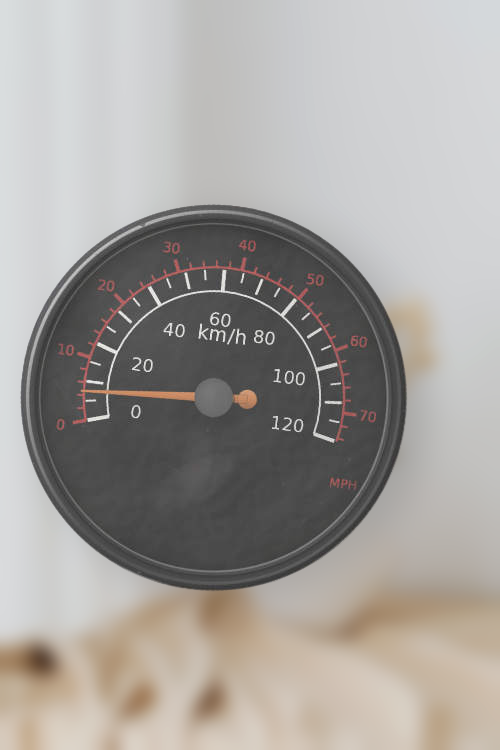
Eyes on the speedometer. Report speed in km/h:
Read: 7.5 km/h
